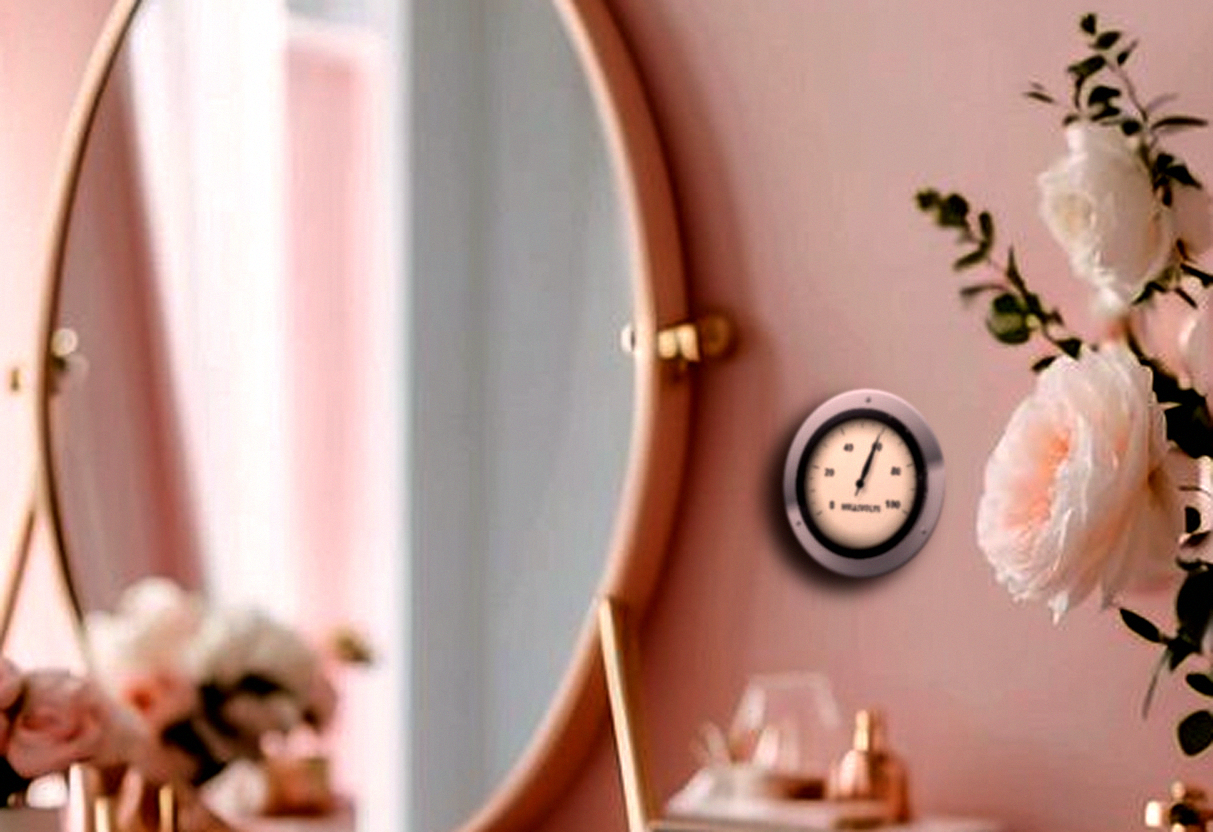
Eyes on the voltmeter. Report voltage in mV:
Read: 60 mV
